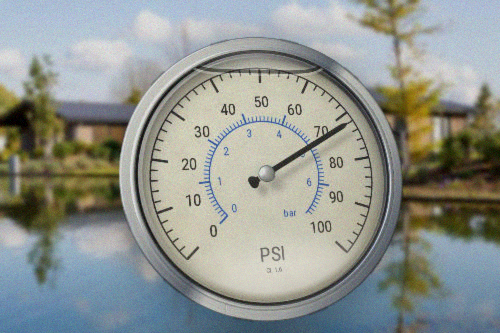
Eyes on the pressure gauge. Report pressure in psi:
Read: 72 psi
